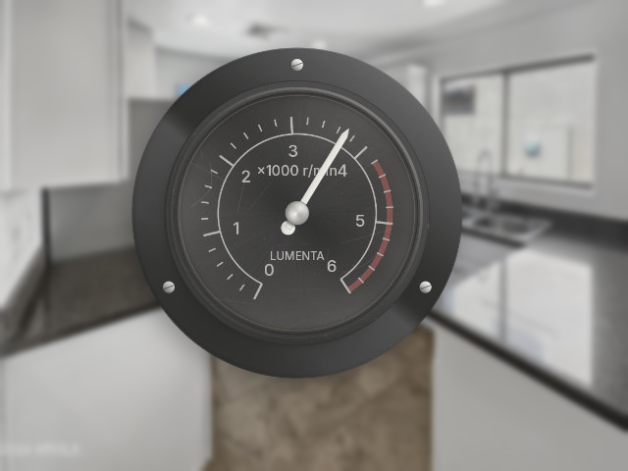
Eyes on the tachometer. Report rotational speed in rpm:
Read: 3700 rpm
